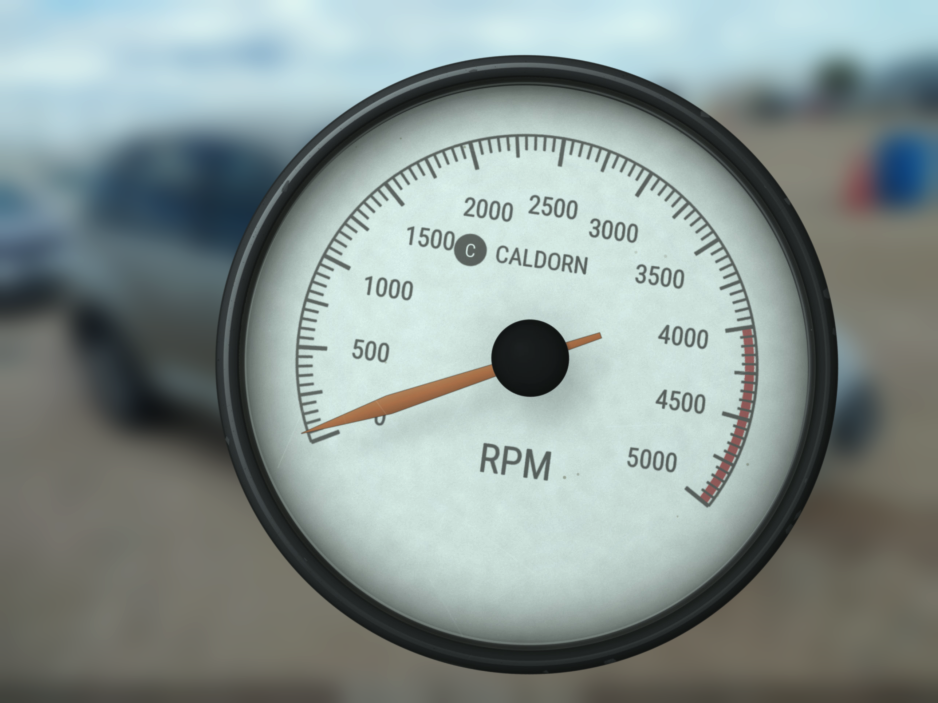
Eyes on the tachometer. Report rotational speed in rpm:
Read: 50 rpm
